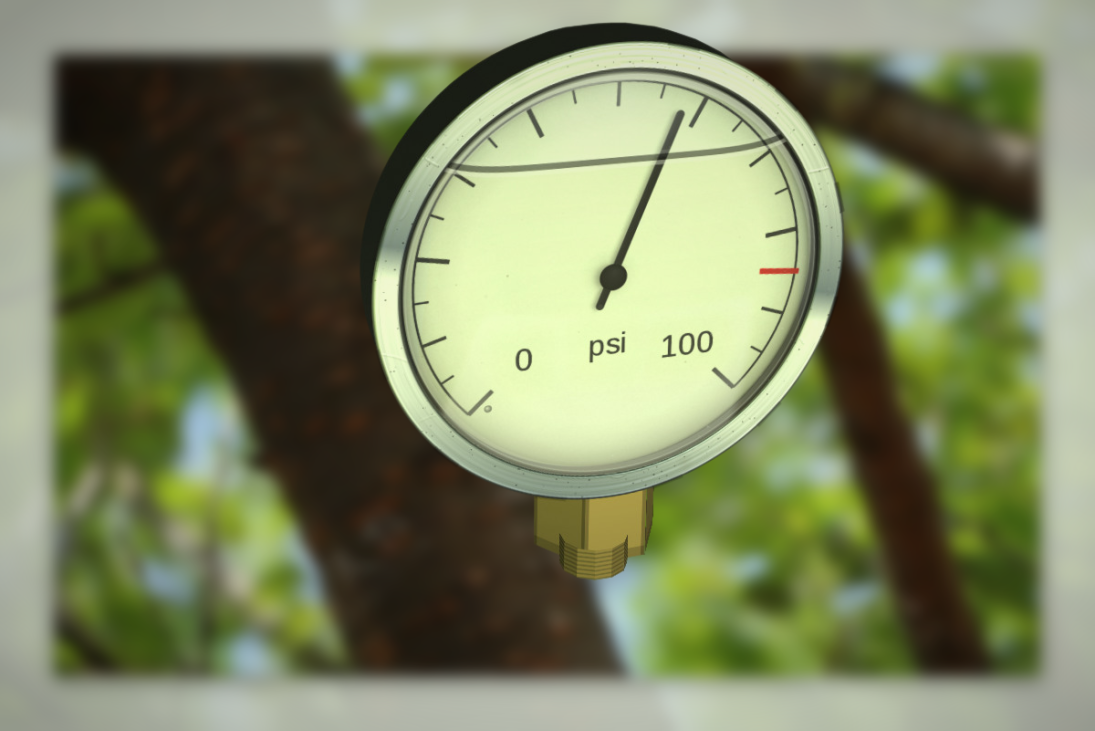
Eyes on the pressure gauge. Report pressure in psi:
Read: 57.5 psi
